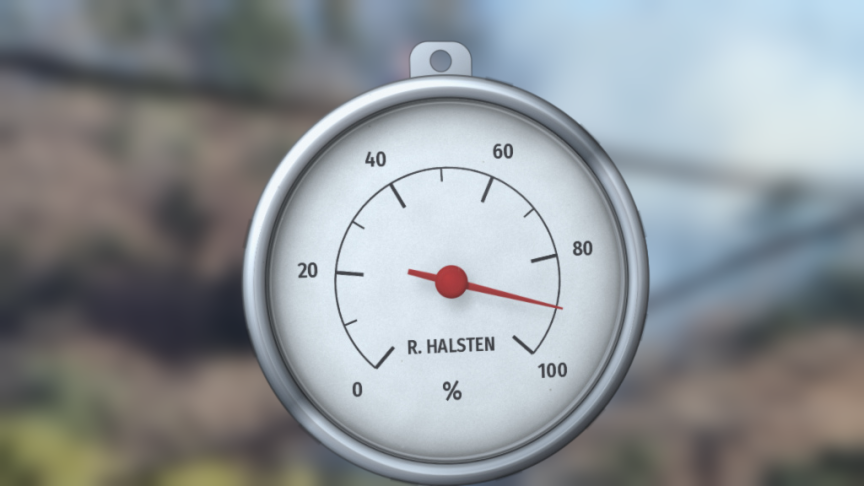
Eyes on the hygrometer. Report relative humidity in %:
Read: 90 %
